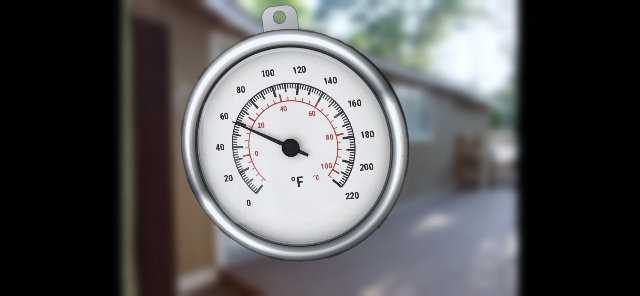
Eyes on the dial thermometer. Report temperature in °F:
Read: 60 °F
